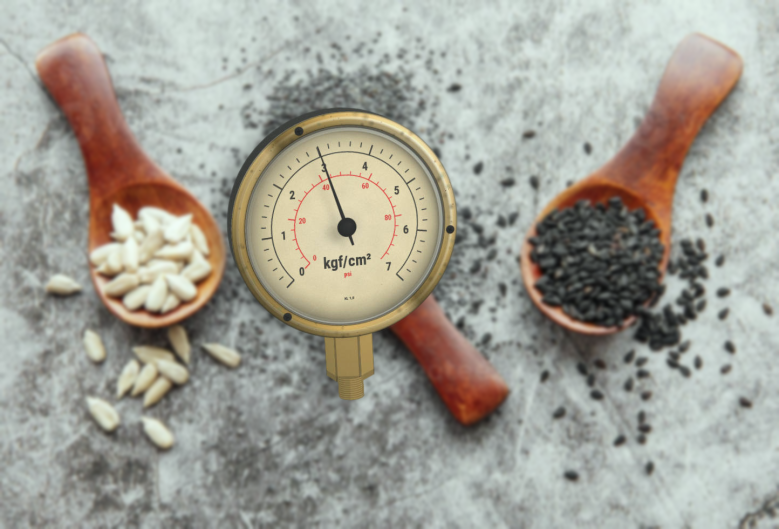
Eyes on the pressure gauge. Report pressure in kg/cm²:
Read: 3 kg/cm²
